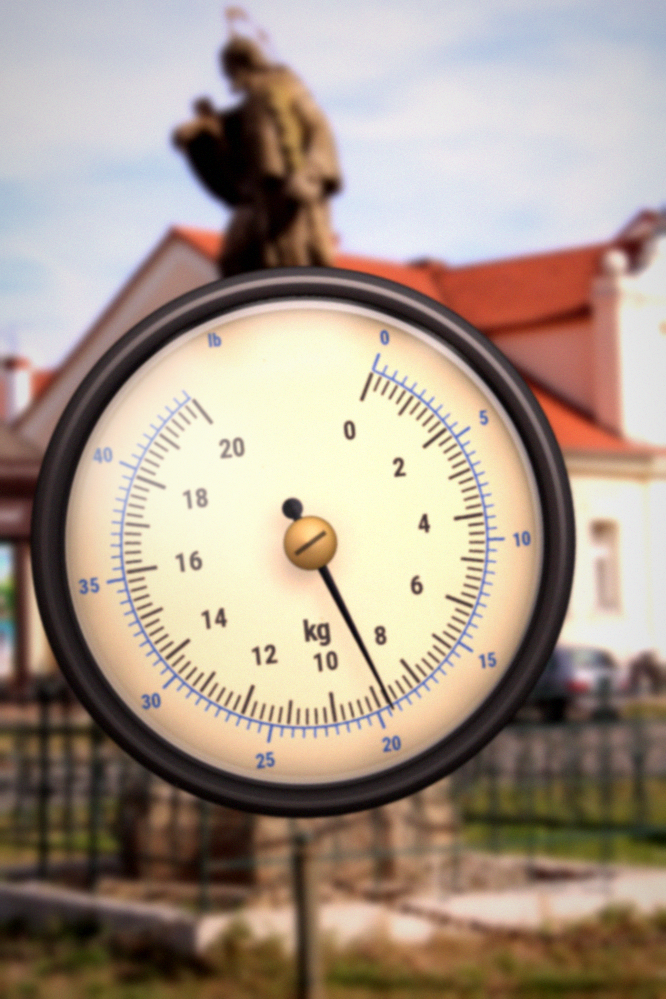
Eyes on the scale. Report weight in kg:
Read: 8.8 kg
